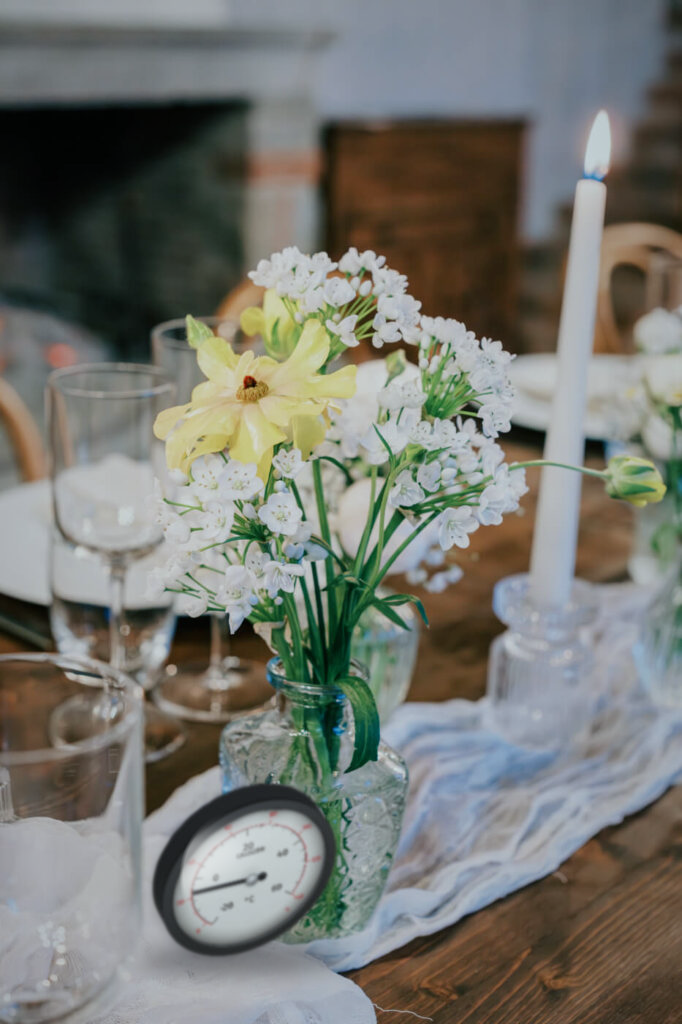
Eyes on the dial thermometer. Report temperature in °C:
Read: -4 °C
